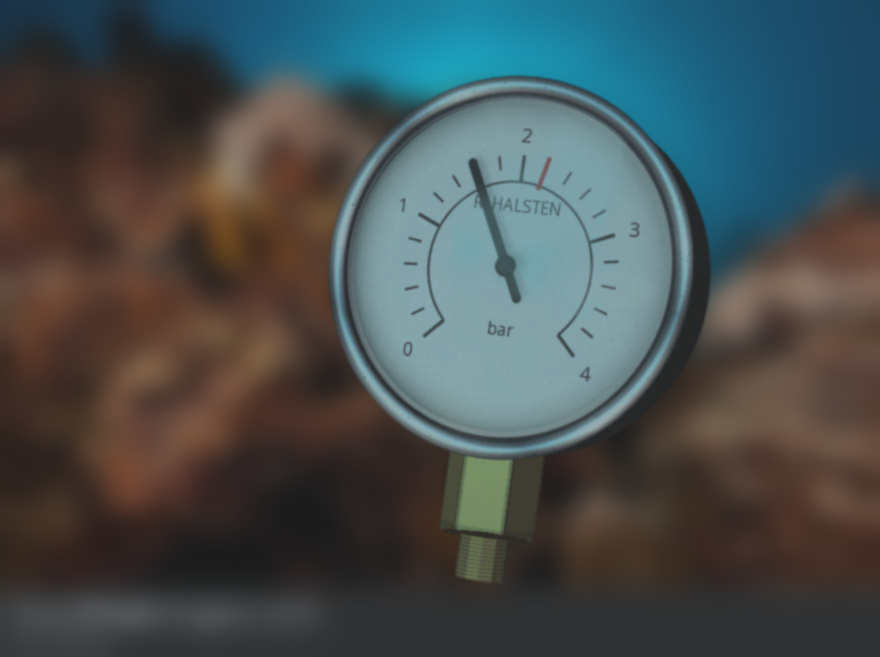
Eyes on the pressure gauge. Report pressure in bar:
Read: 1.6 bar
